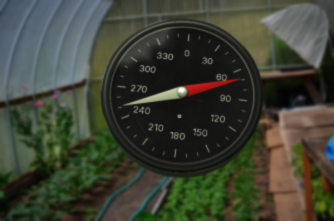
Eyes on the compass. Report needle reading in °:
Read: 70 °
